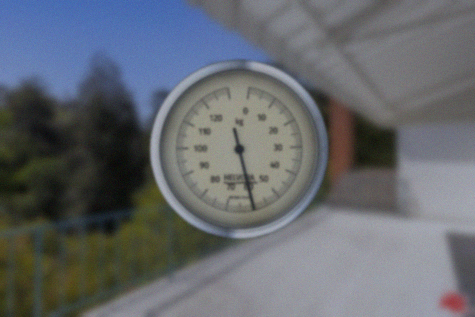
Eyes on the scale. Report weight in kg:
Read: 60 kg
